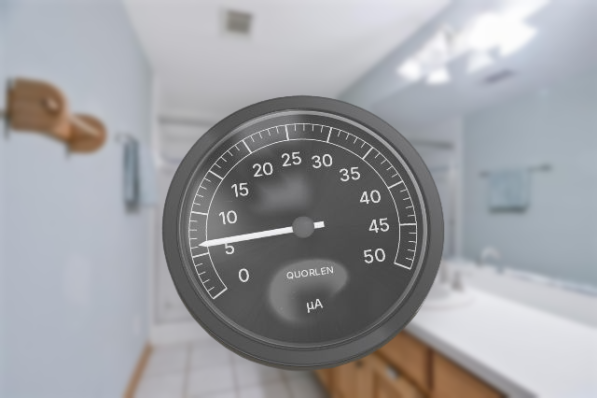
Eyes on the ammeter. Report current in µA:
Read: 6 µA
